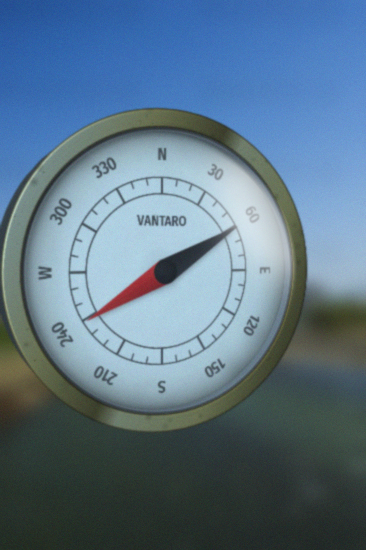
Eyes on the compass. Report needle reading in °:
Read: 240 °
